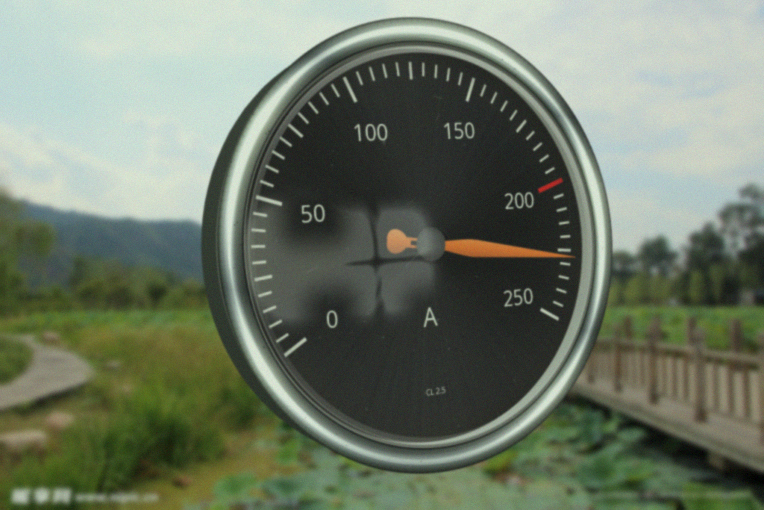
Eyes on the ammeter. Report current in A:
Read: 227.5 A
